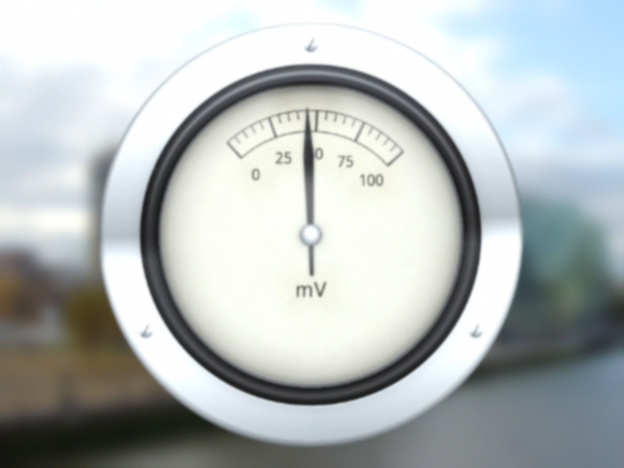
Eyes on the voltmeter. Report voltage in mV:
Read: 45 mV
